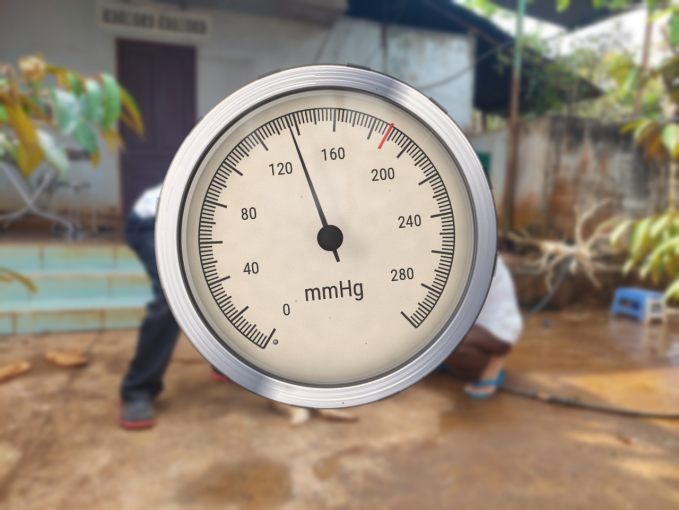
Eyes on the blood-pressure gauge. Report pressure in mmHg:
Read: 136 mmHg
